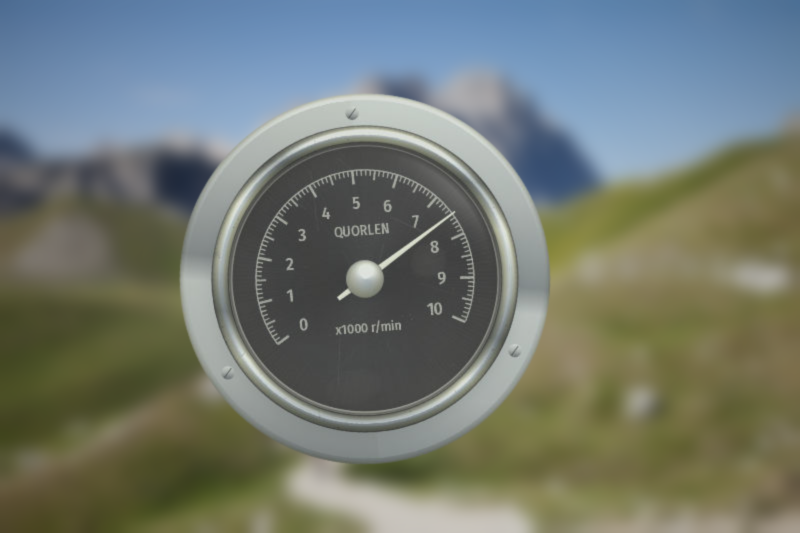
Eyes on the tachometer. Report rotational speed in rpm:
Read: 7500 rpm
